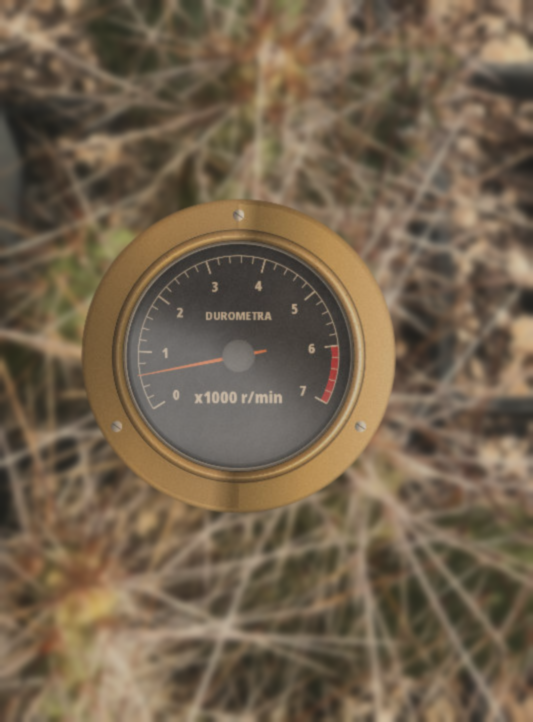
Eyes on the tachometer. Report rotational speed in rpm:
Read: 600 rpm
